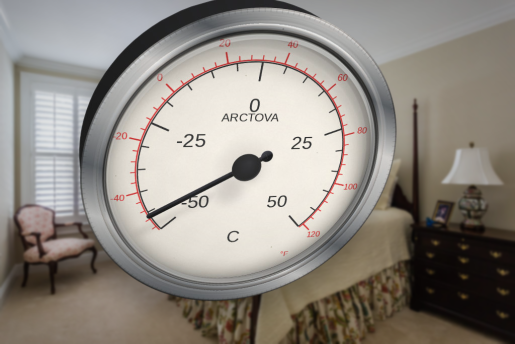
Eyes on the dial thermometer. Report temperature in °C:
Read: -45 °C
